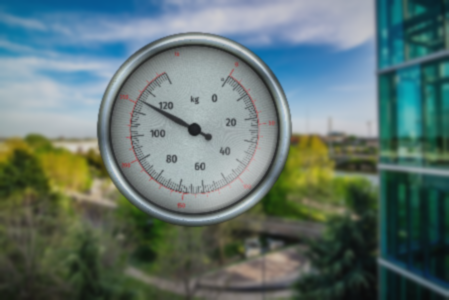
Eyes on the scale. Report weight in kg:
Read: 115 kg
